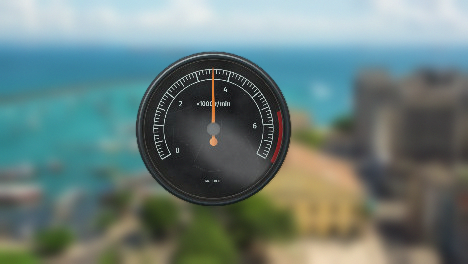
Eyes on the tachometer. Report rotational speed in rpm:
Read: 3500 rpm
